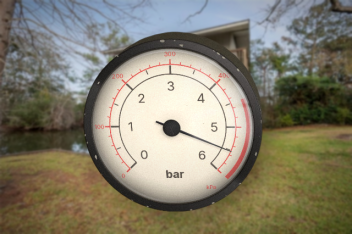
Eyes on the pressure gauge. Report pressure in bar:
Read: 5.5 bar
